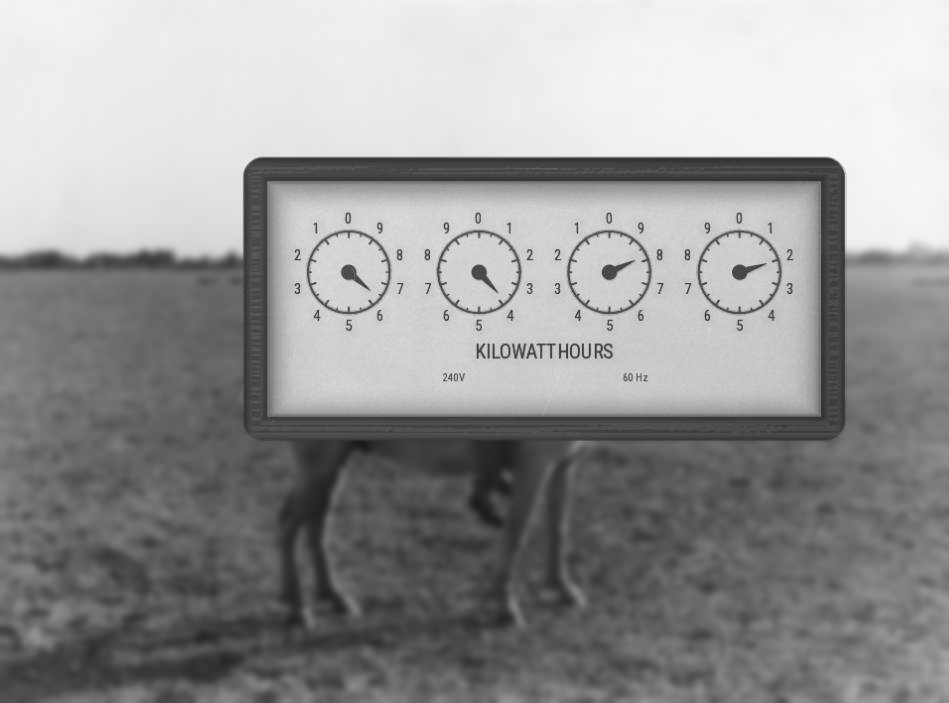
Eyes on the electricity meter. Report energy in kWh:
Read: 6382 kWh
